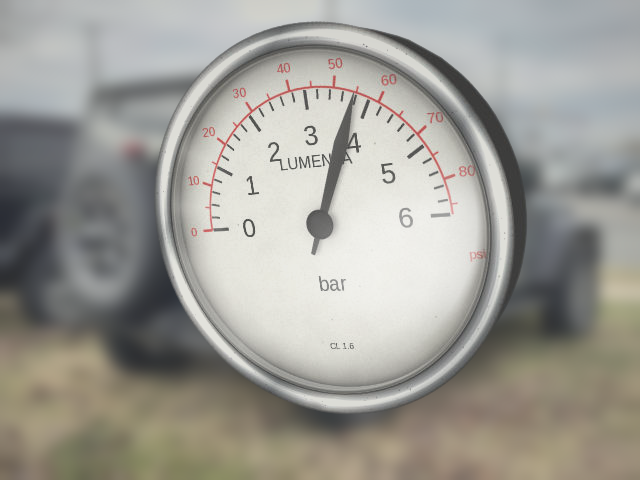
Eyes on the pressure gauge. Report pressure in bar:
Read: 3.8 bar
